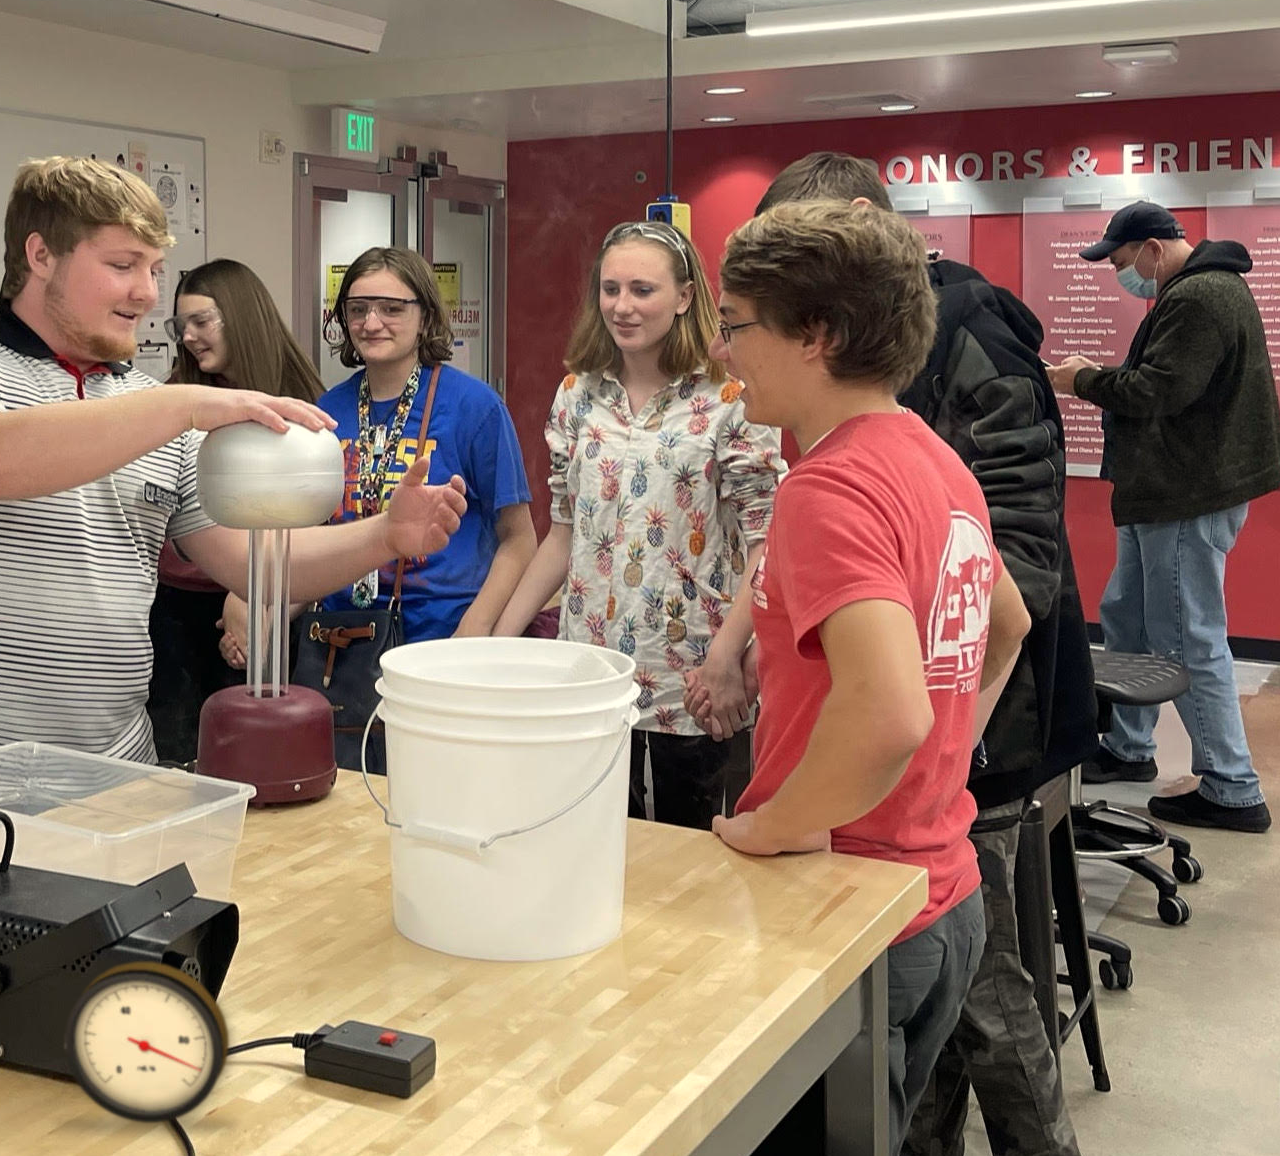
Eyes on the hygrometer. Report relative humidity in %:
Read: 92 %
